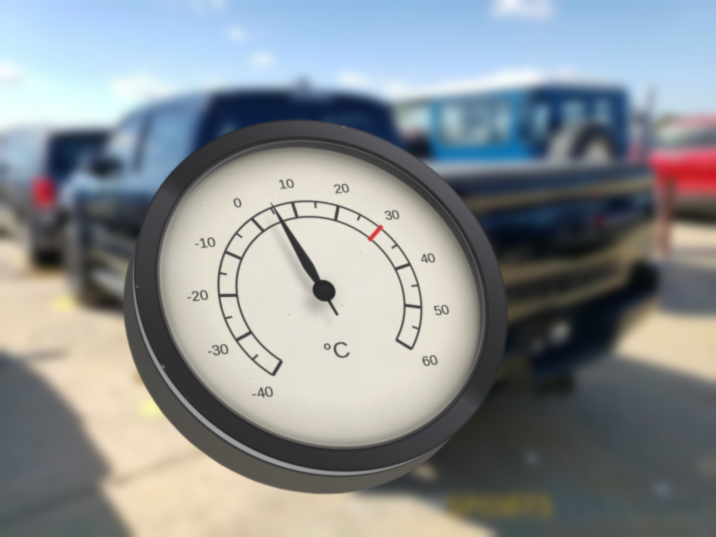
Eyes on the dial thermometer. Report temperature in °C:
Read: 5 °C
